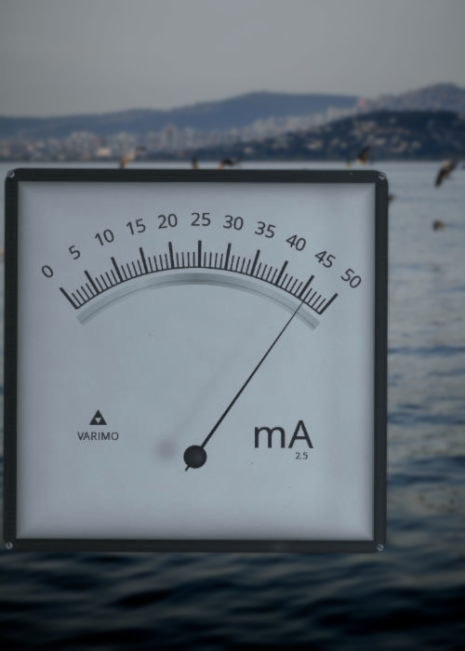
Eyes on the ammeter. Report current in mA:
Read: 46 mA
